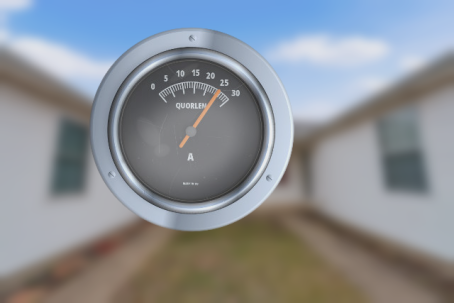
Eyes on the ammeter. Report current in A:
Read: 25 A
